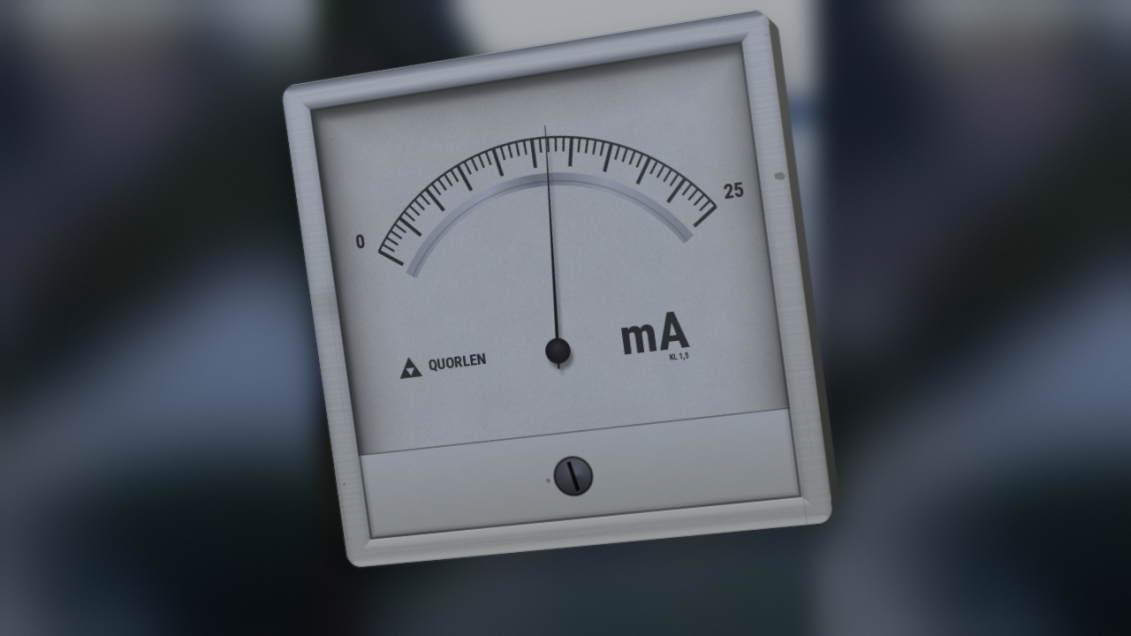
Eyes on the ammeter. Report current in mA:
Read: 13.5 mA
